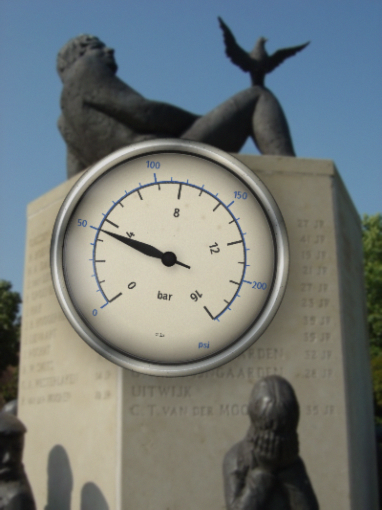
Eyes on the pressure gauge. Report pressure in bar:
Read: 3.5 bar
